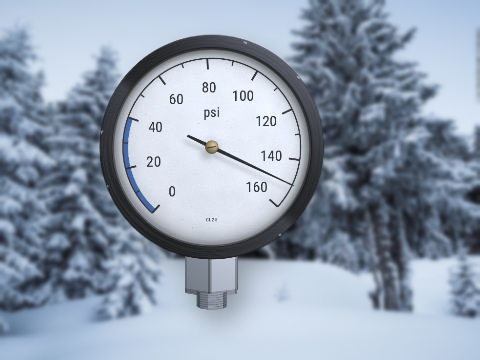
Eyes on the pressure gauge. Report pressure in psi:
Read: 150 psi
